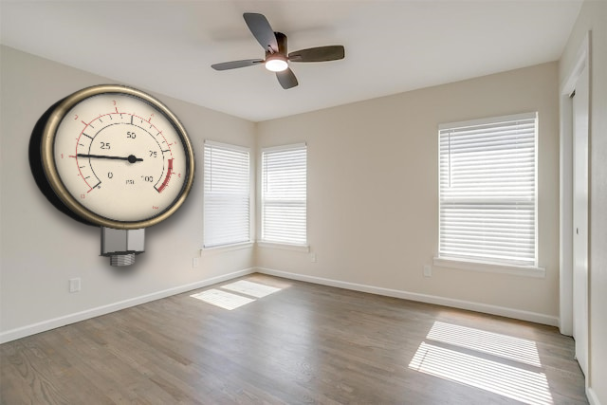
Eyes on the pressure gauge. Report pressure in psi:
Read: 15 psi
